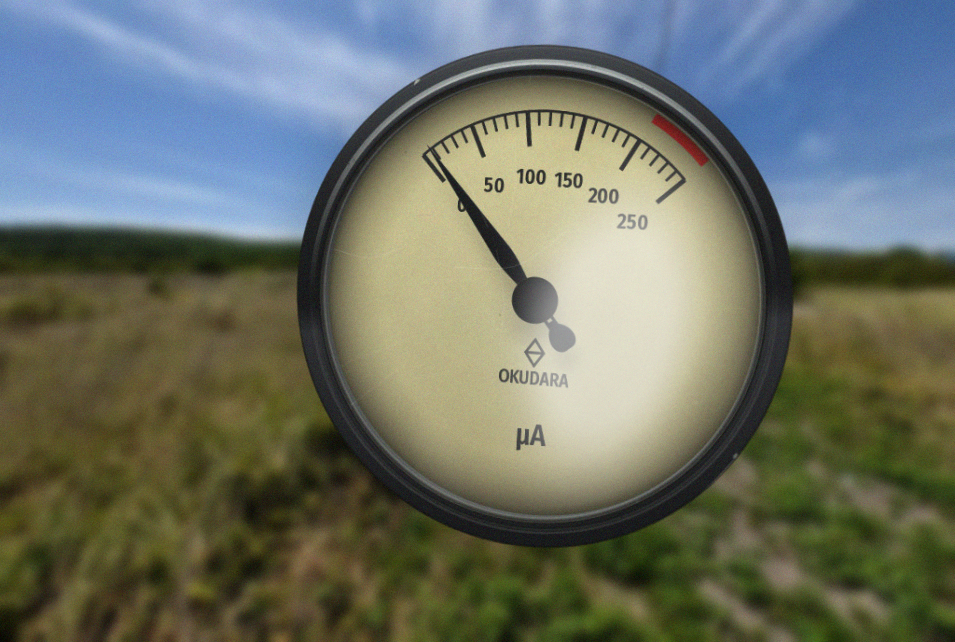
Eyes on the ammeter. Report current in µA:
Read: 10 µA
